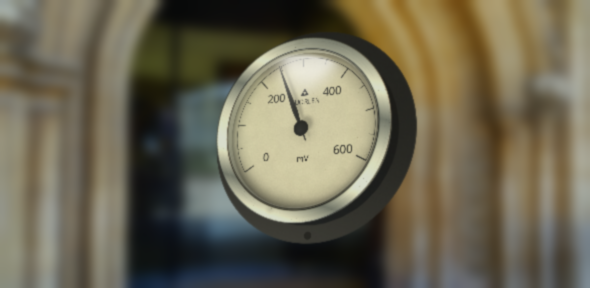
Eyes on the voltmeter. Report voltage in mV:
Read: 250 mV
